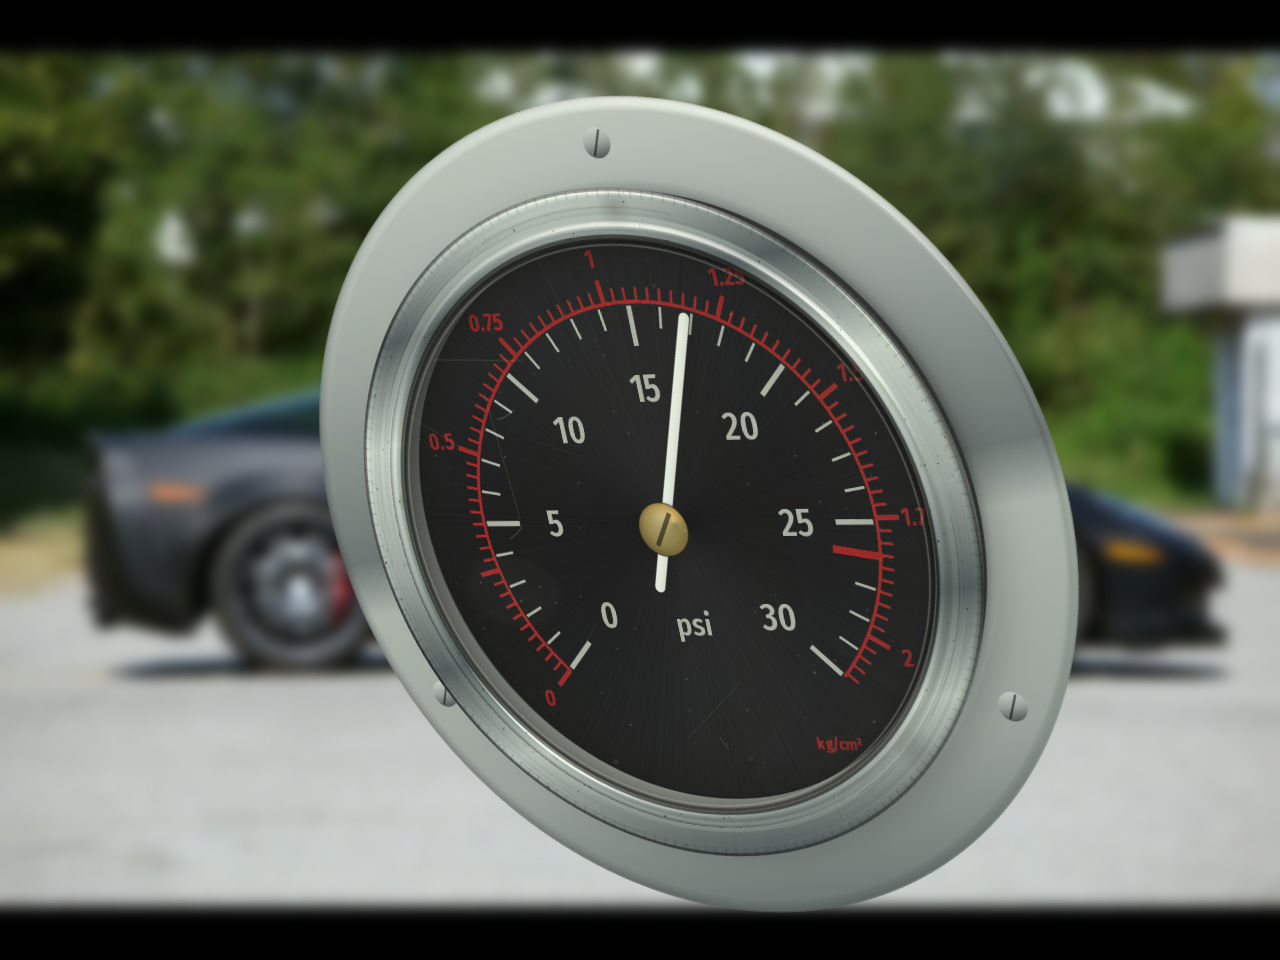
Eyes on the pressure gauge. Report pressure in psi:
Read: 17 psi
